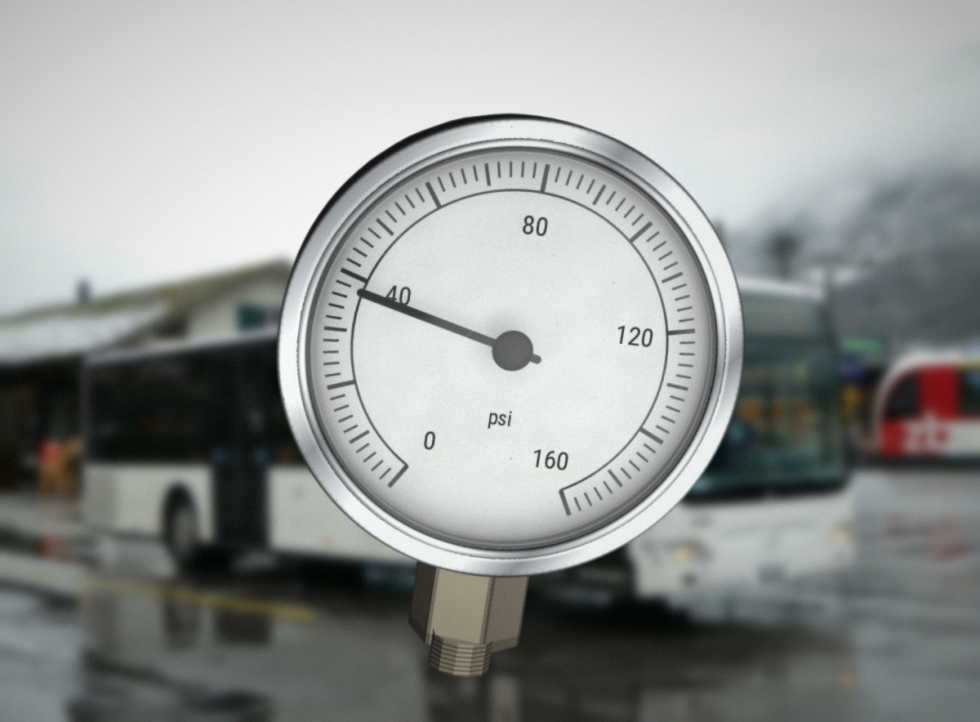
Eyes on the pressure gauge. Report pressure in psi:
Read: 38 psi
